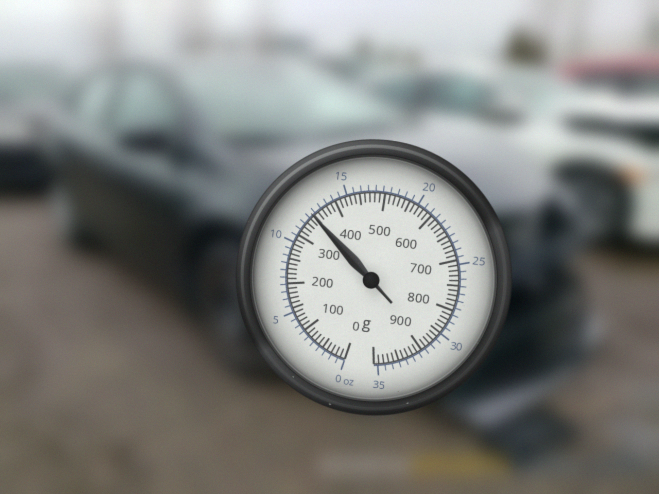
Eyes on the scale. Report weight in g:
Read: 350 g
